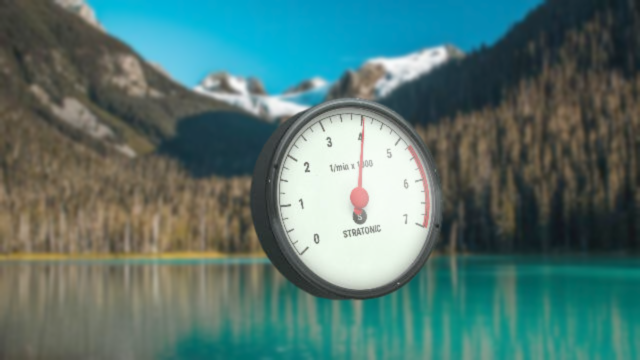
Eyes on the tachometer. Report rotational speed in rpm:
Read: 4000 rpm
